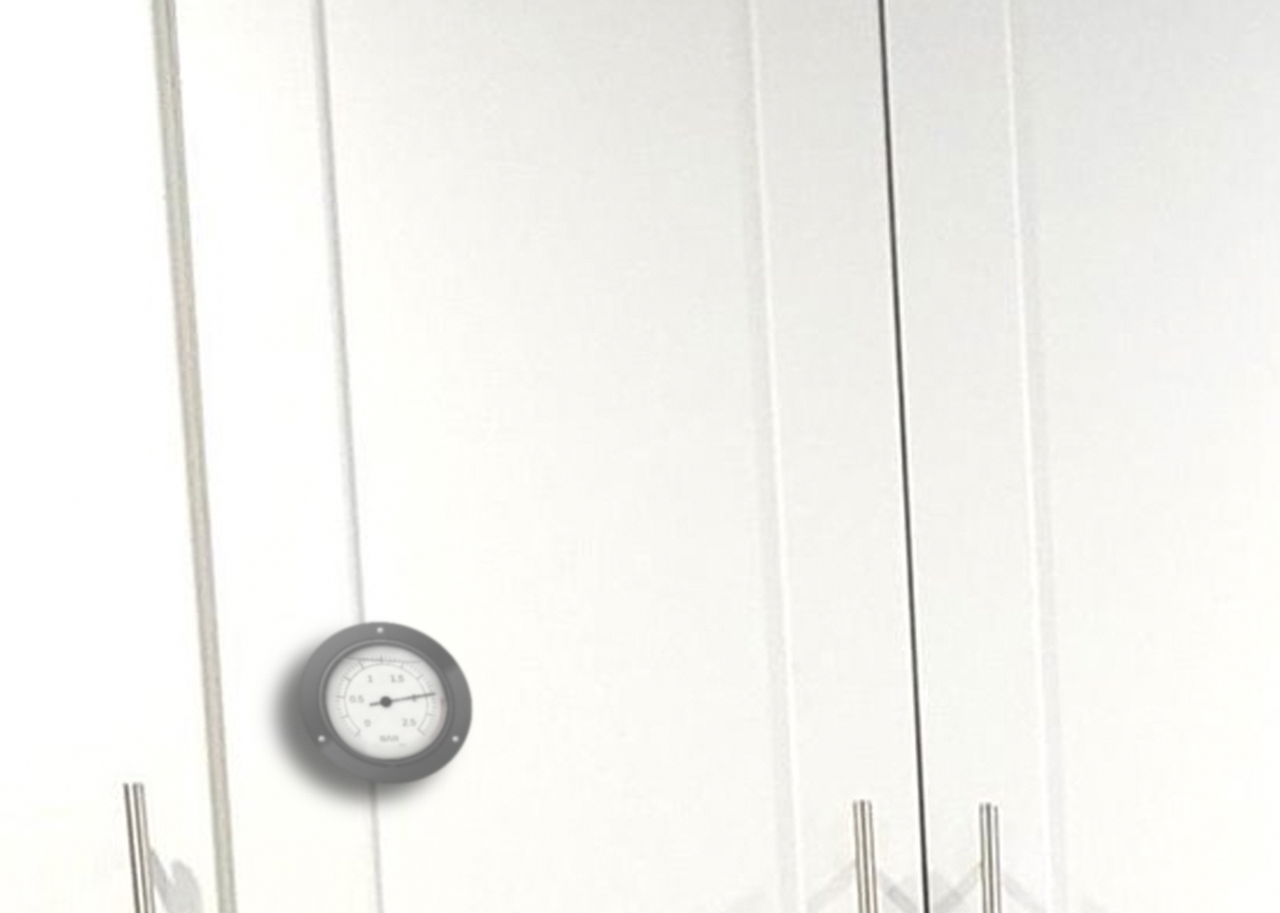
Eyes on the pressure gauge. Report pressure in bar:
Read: 2 bar
